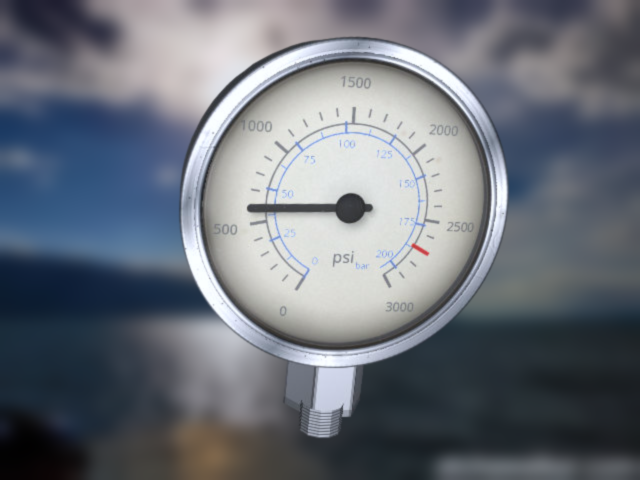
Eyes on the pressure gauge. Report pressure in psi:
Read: 600 psi
